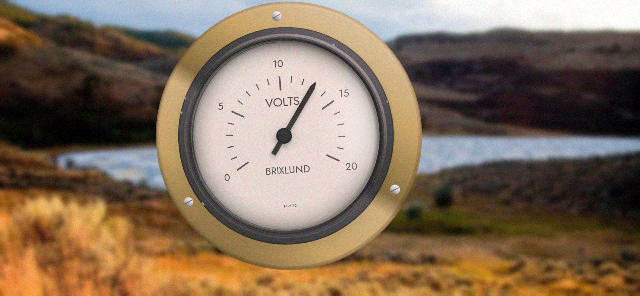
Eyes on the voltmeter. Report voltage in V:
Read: 13 V
